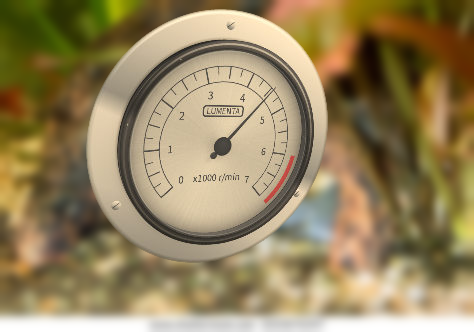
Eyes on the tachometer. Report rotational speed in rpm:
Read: 4500 rpm
